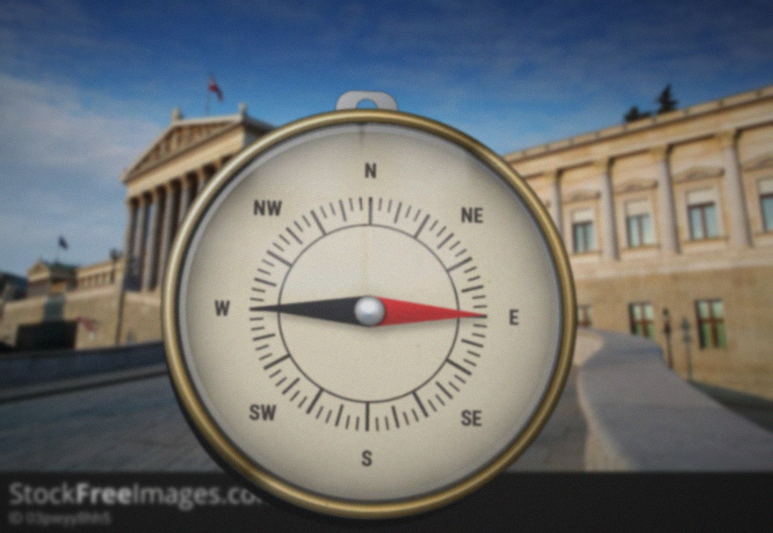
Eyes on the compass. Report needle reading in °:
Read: 90 °
